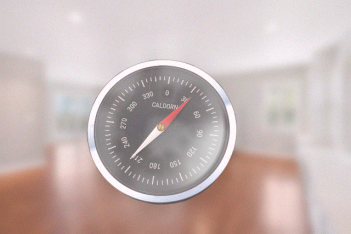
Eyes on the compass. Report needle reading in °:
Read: 35 °
